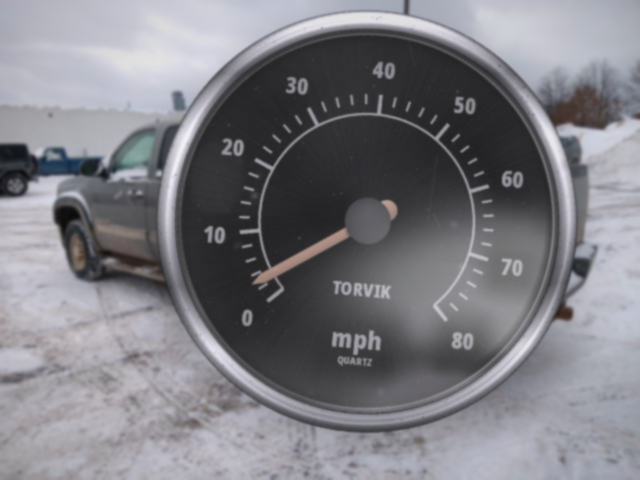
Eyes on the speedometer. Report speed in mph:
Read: 3 mph
